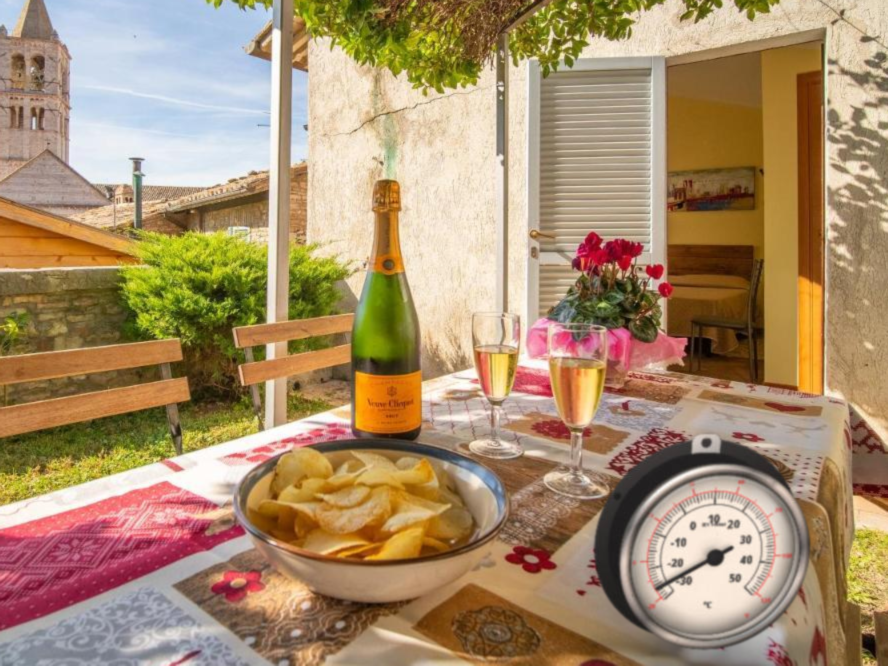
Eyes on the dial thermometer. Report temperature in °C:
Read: -25 °C
